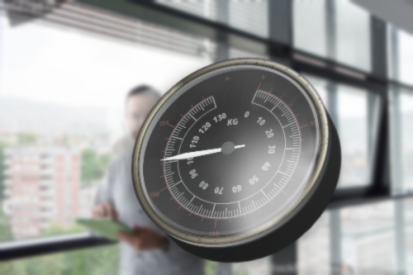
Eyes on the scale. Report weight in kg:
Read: 100 kg
